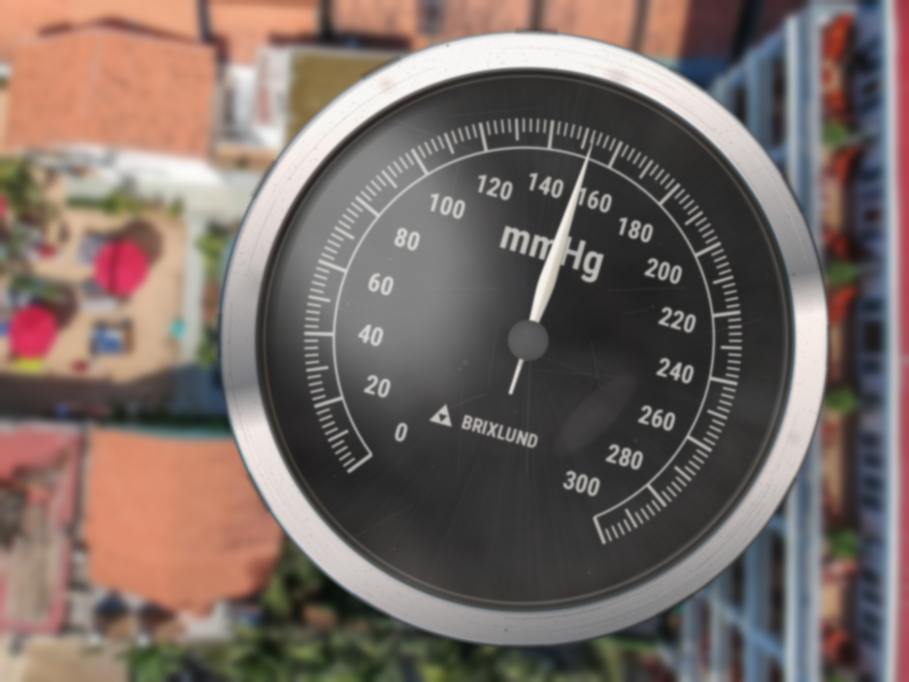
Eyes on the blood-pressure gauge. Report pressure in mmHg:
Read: 152 mmHg
